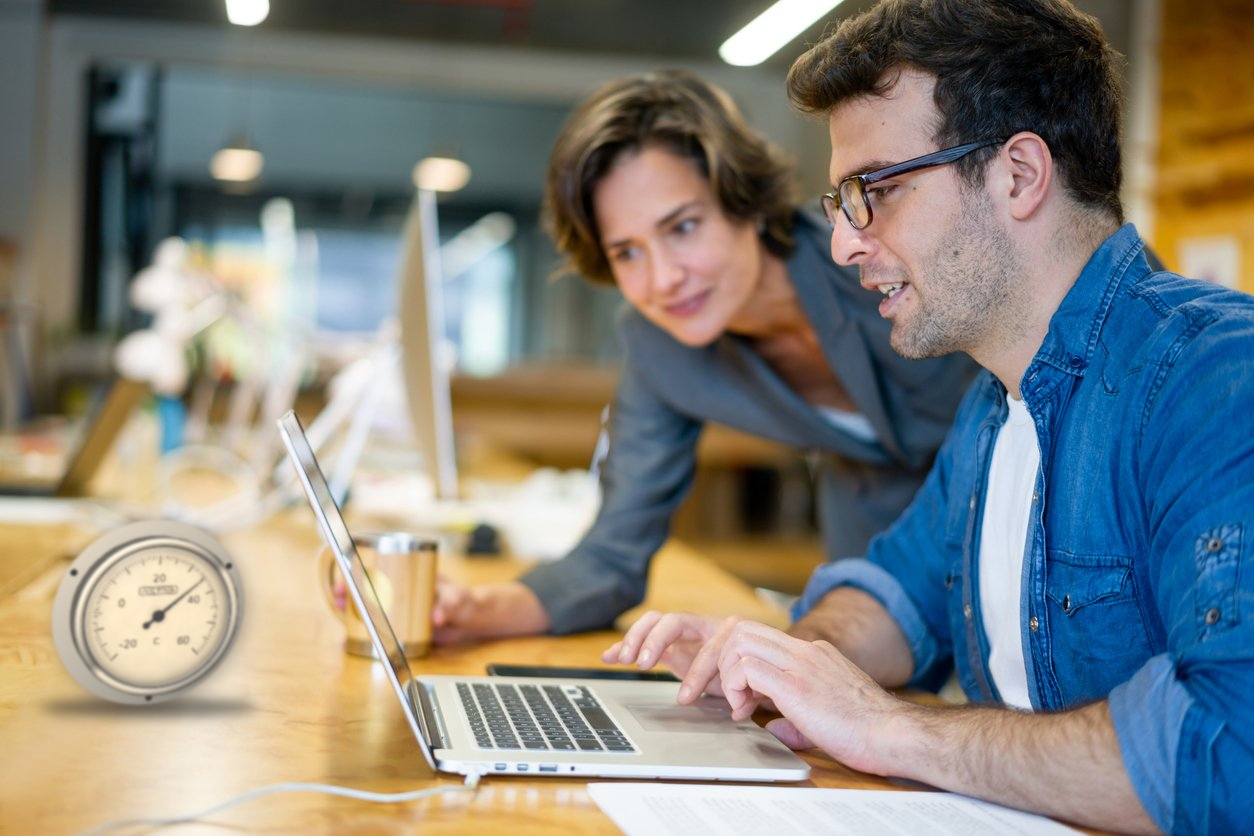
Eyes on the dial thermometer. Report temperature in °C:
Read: 35 °C
